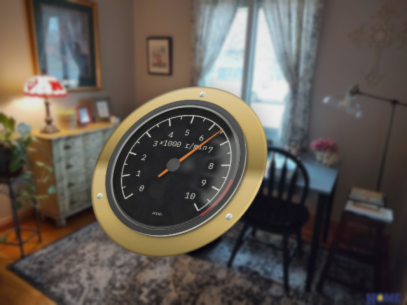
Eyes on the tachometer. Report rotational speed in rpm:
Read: 6500 rpm
